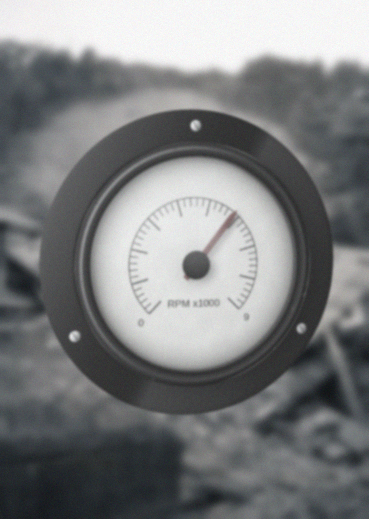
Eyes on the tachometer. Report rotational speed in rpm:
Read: 5800 rpm
